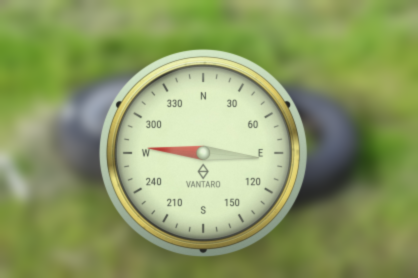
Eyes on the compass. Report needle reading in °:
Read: 275 °
